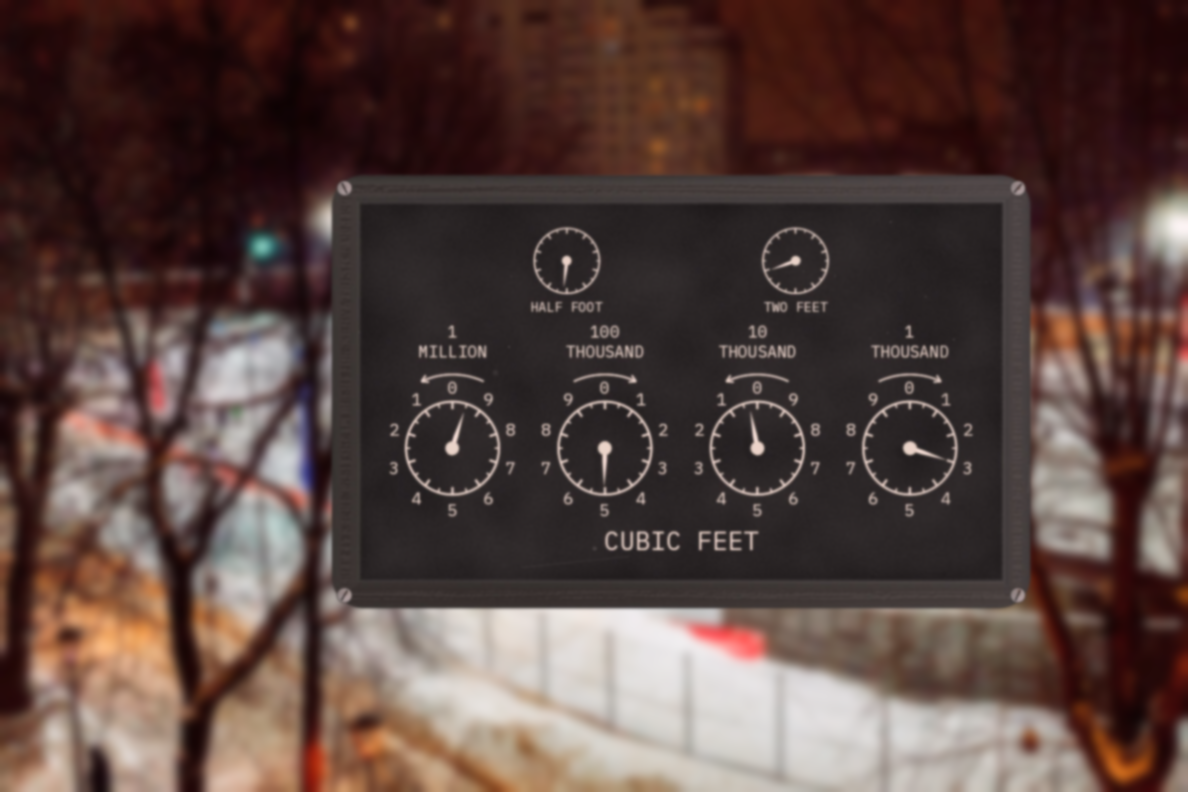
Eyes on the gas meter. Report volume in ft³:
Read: 950300 ft³
